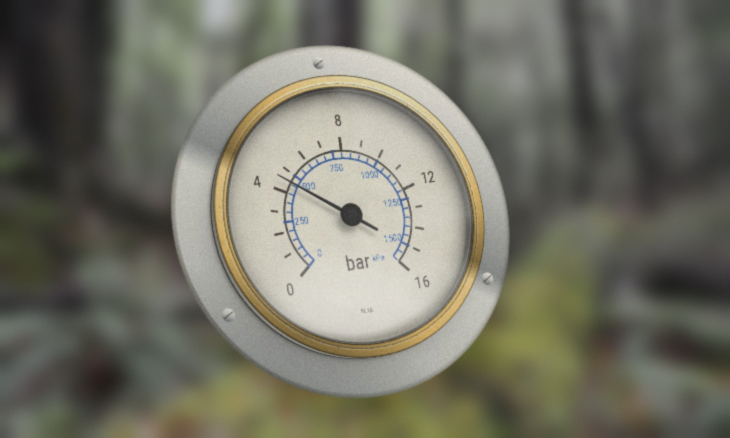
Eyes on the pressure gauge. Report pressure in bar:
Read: 4.5 bar
